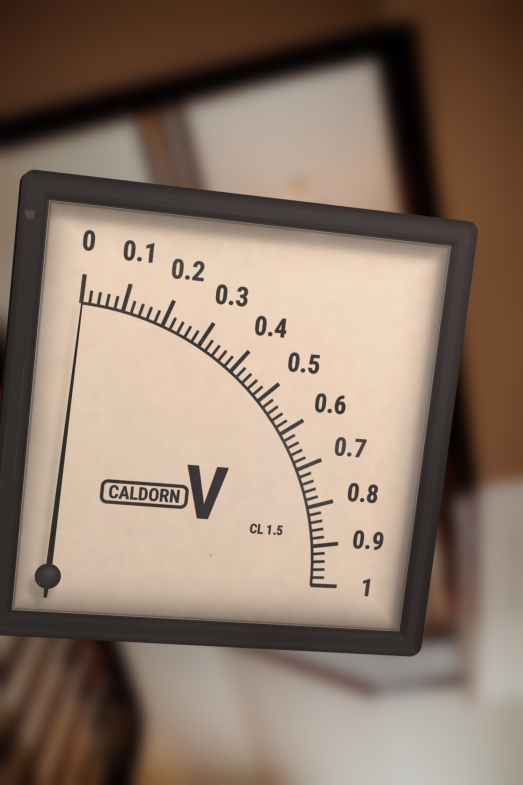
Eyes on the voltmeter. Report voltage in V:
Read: 0 V
